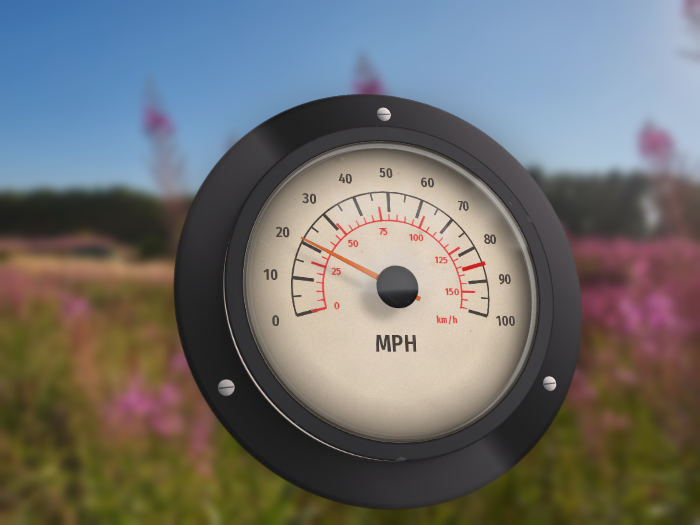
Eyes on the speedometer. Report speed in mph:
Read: 20 mph
